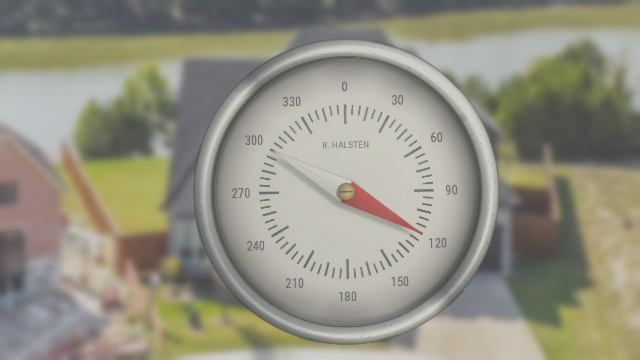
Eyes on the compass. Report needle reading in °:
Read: 120 °
